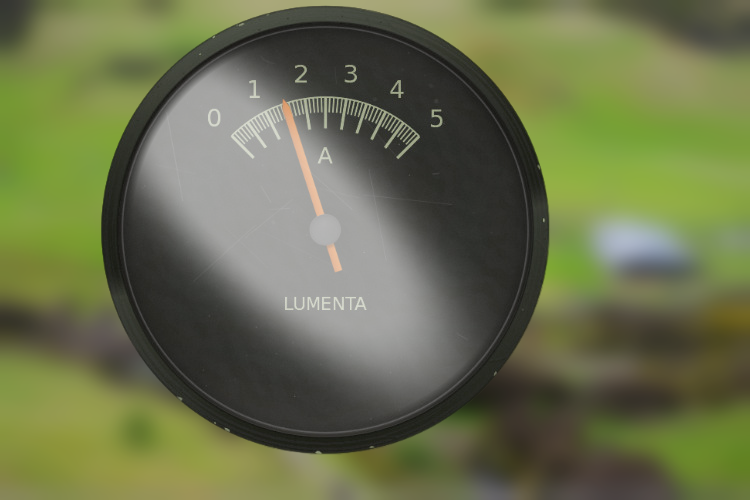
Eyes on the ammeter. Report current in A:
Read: 1.5 A
